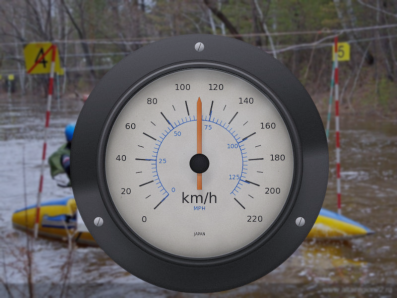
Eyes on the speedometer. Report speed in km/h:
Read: 110 km/h
